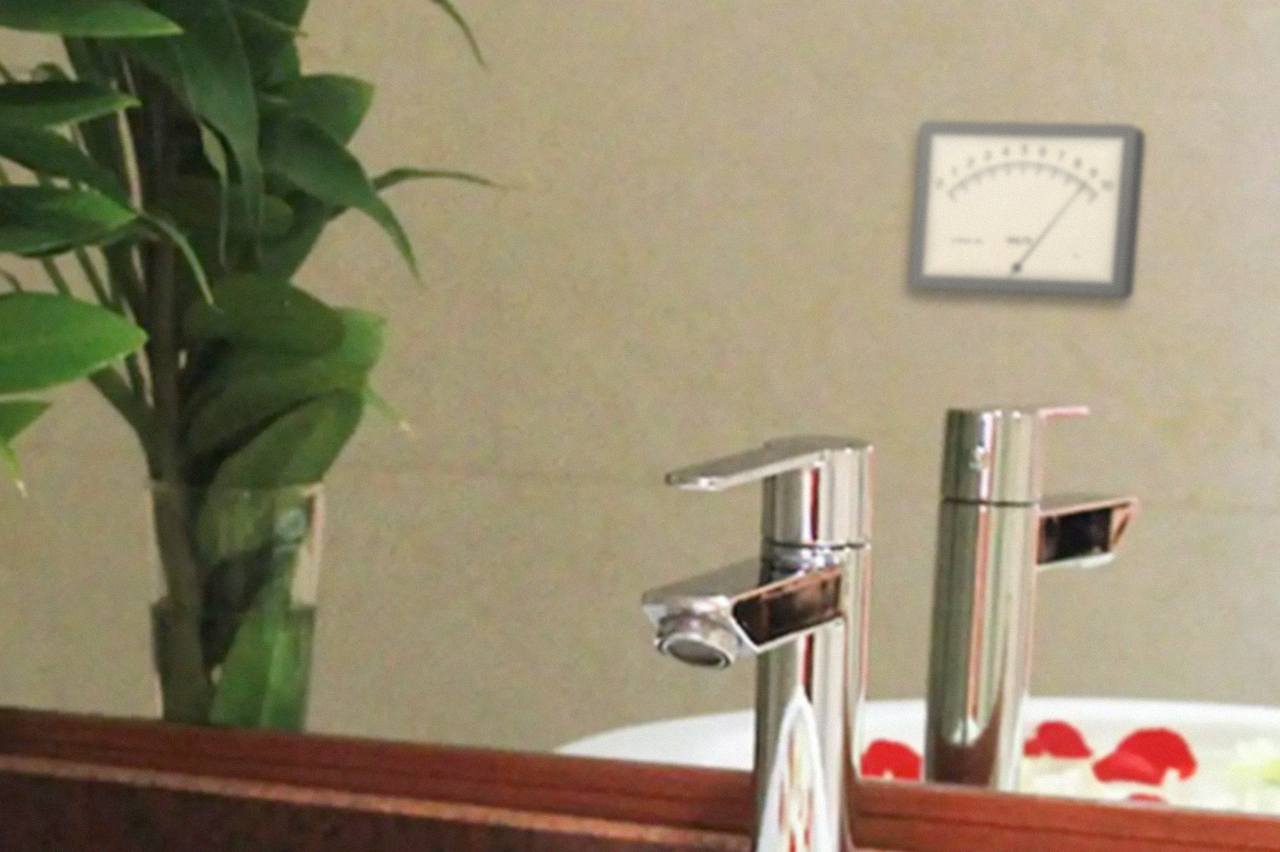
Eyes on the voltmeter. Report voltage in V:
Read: 9 V
